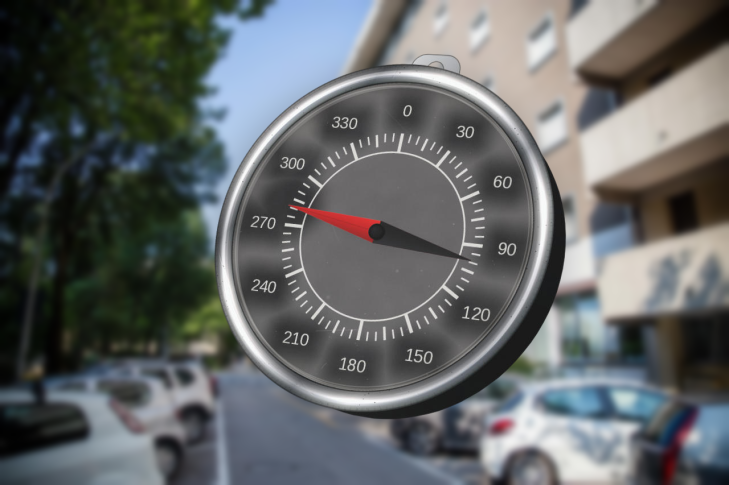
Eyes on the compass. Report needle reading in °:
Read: 280 °
